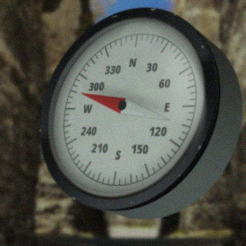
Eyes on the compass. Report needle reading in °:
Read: 285 °
